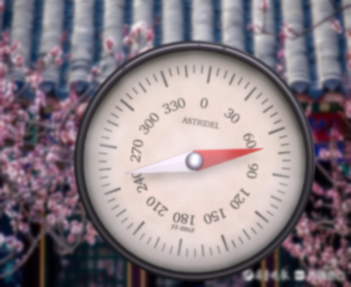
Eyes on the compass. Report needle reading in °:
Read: 70 °
